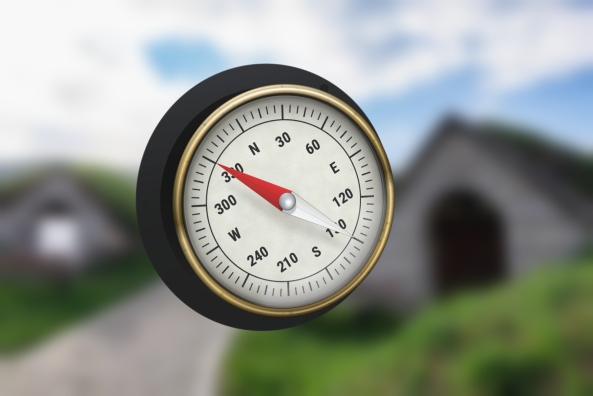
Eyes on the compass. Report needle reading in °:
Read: 330 °
